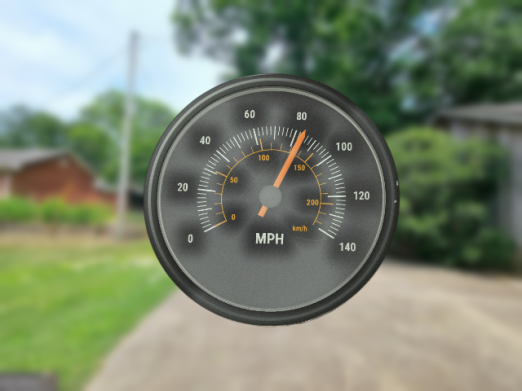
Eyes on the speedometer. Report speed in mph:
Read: 84 mph
